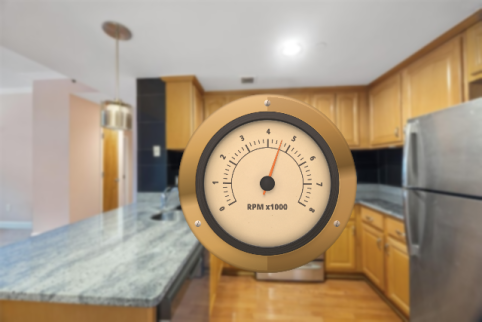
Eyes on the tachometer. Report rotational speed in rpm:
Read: 4600 rpm
